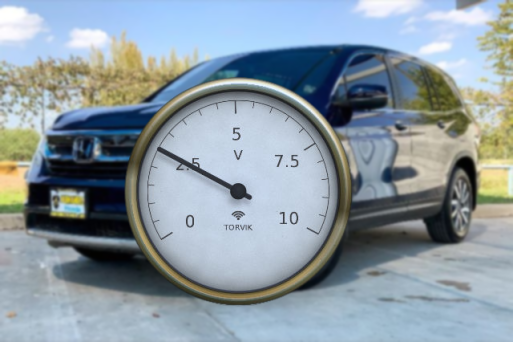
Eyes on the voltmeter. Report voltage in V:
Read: 2.5 V
